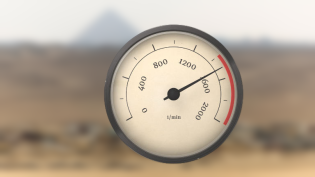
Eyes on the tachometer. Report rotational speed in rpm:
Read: 1500 rpm
